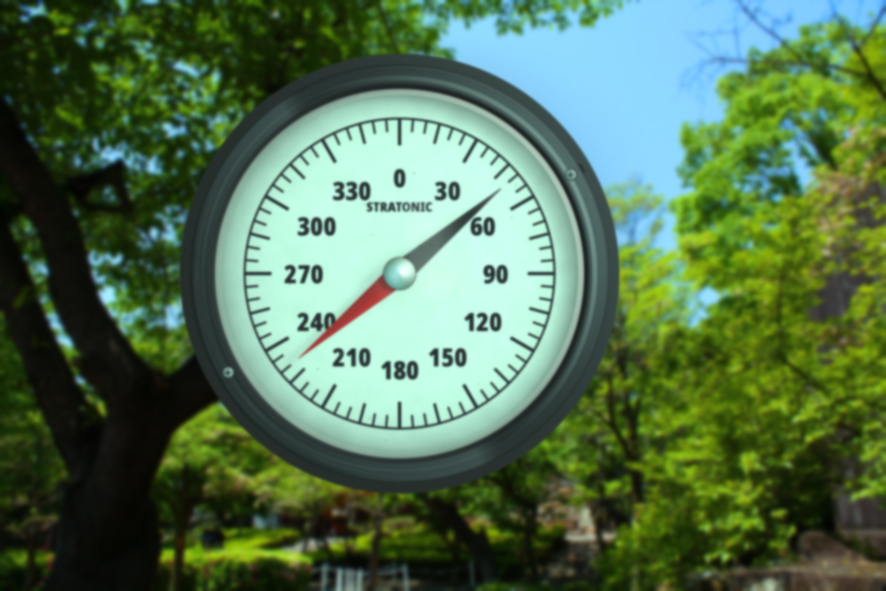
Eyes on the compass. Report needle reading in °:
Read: 230 °
